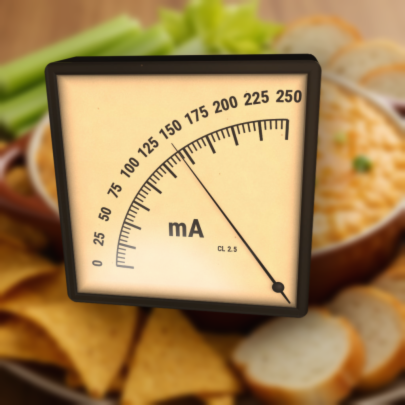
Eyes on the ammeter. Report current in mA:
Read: 145 mA
